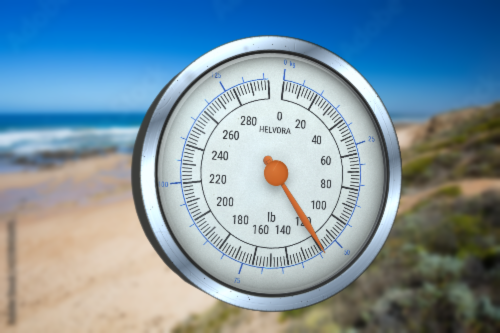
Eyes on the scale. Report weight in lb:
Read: 120 lb
